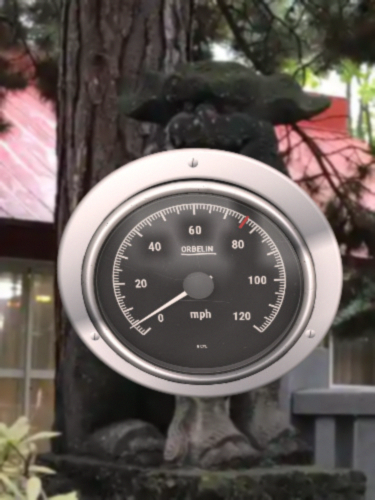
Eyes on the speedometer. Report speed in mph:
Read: 5 mph
